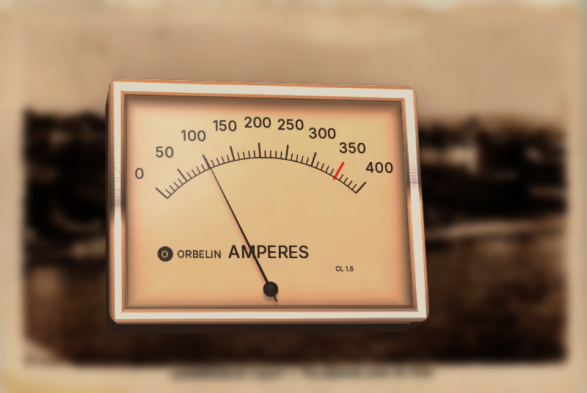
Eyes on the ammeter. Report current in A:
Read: 100 A
